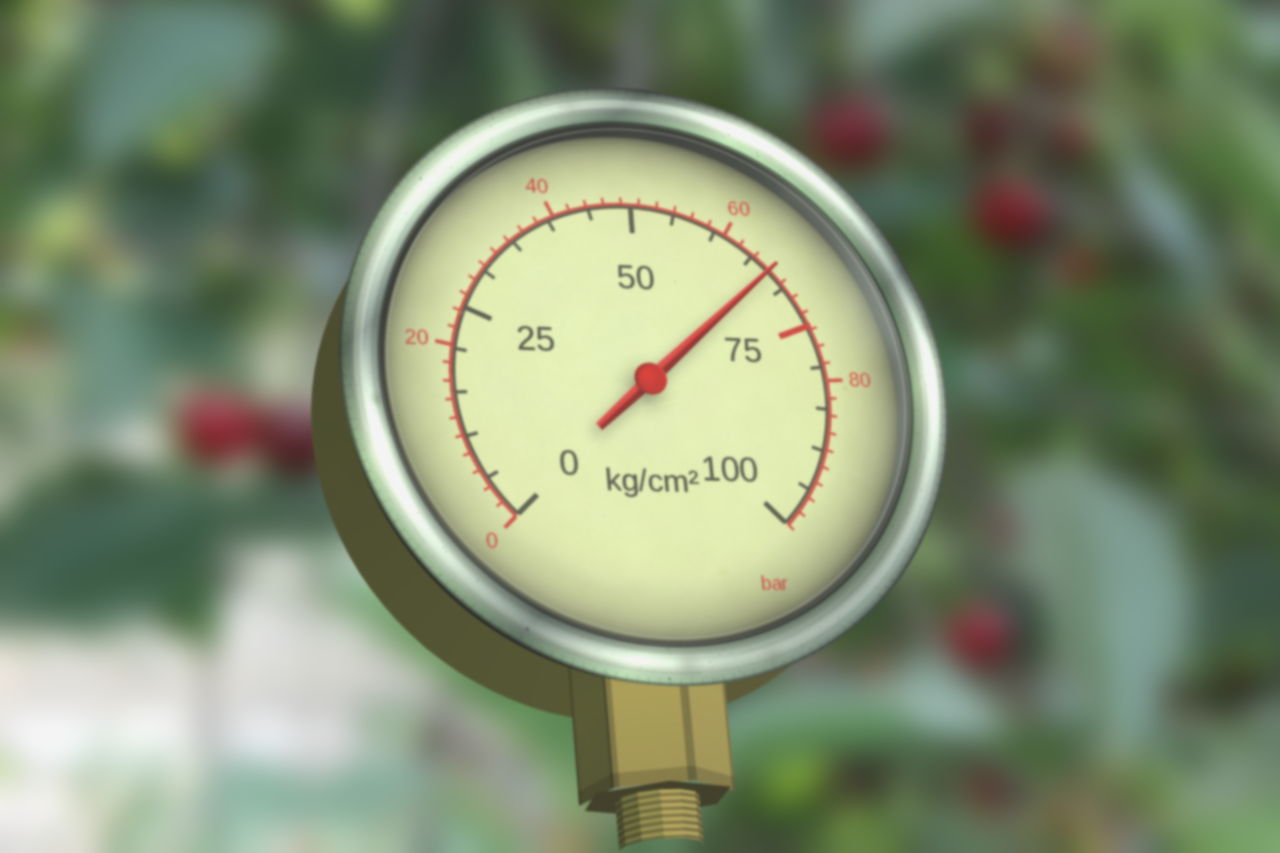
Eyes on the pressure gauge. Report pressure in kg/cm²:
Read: 67.5 kg/cm²
